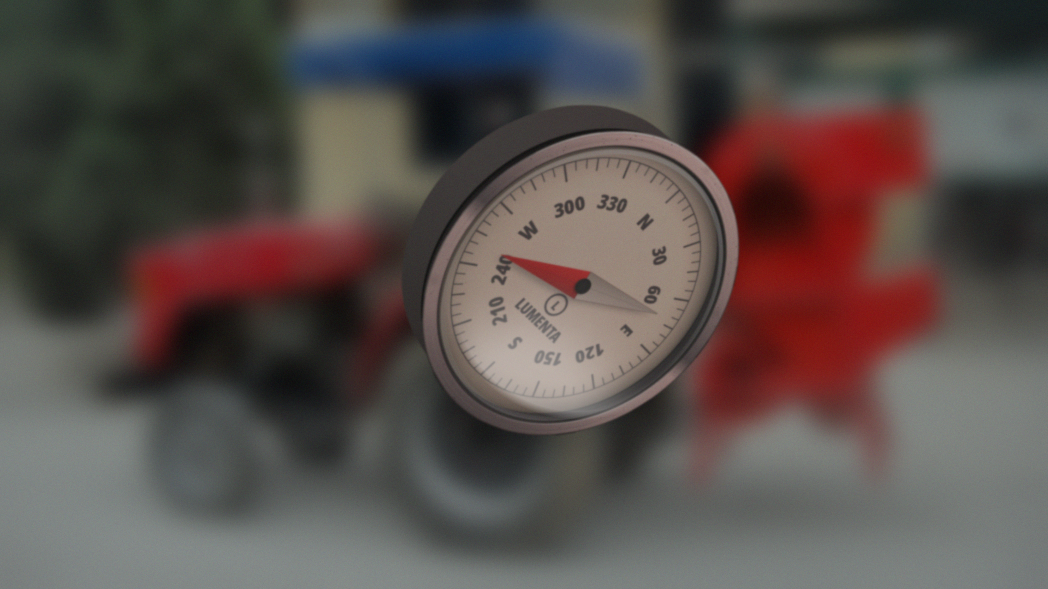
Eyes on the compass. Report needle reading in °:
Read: 250 °
